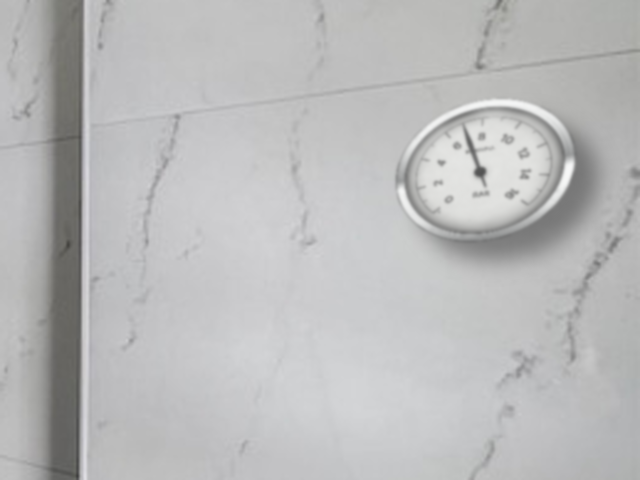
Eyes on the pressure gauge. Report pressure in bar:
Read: 7 bar
